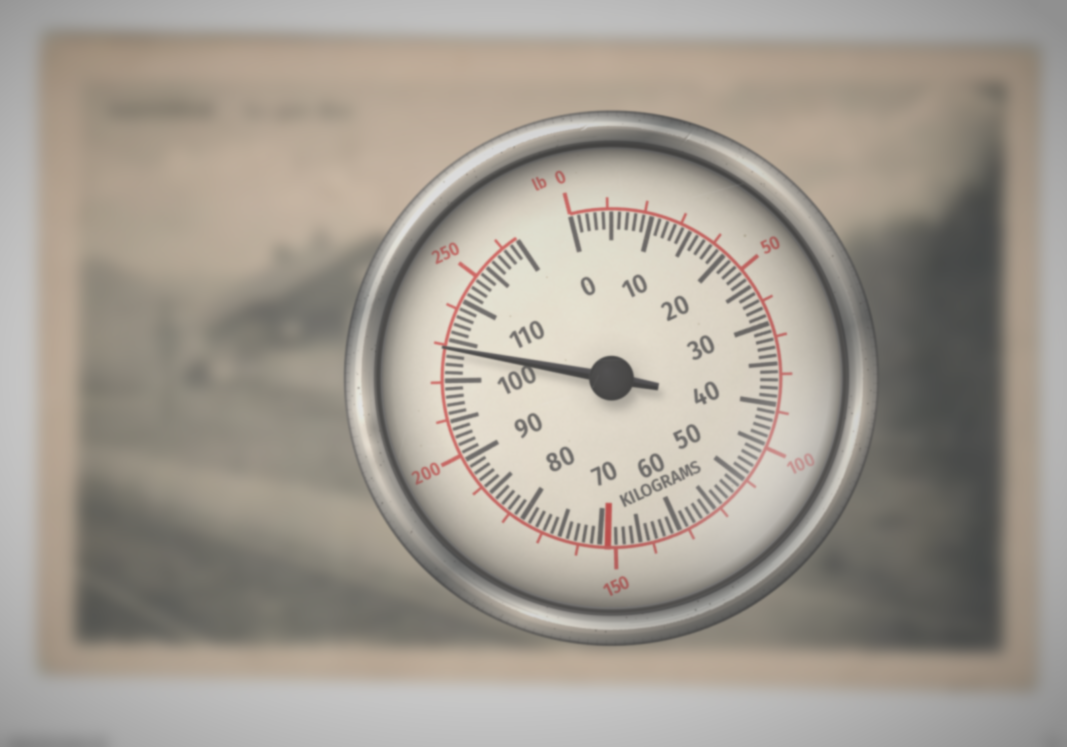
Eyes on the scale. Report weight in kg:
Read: 104 kg
